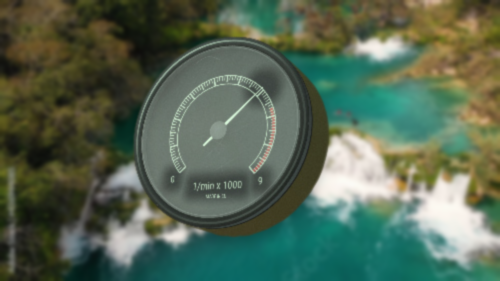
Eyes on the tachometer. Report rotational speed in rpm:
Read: 6000 rpm
